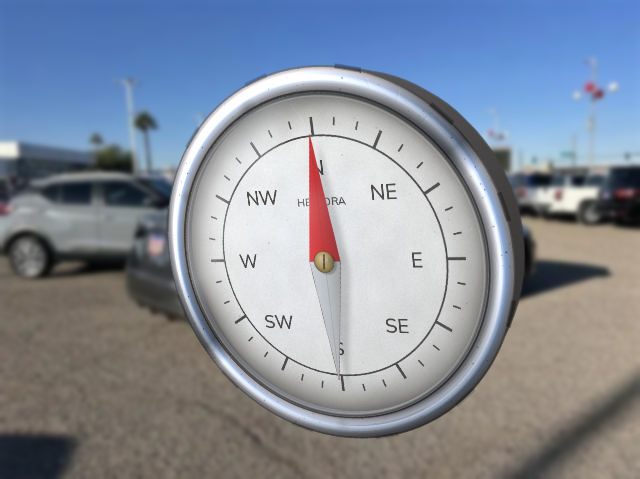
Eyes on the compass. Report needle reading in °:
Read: 0 °
